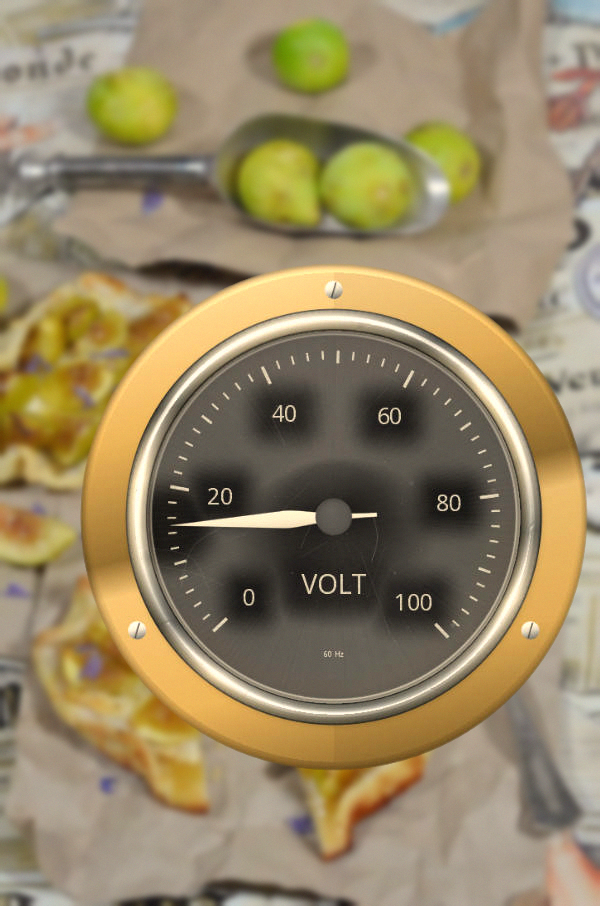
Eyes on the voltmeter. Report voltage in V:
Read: 15 V
